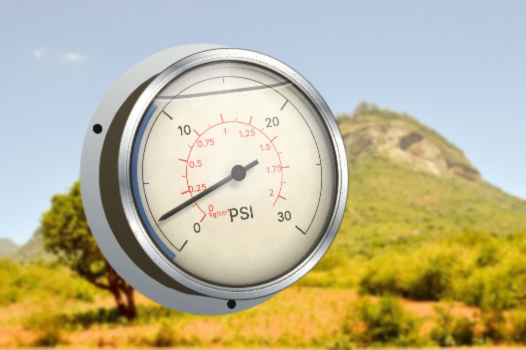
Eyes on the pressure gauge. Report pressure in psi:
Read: 2.5 psi
